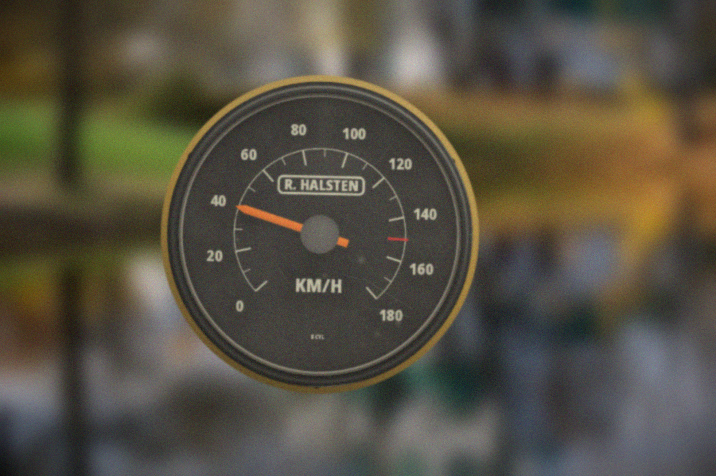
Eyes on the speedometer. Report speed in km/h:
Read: 40 km/h
